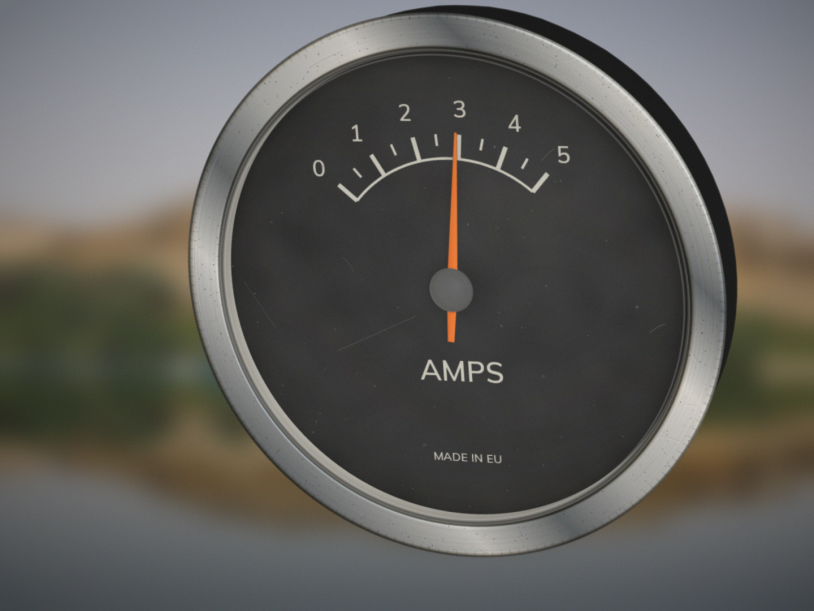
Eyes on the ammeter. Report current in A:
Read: 3 A
